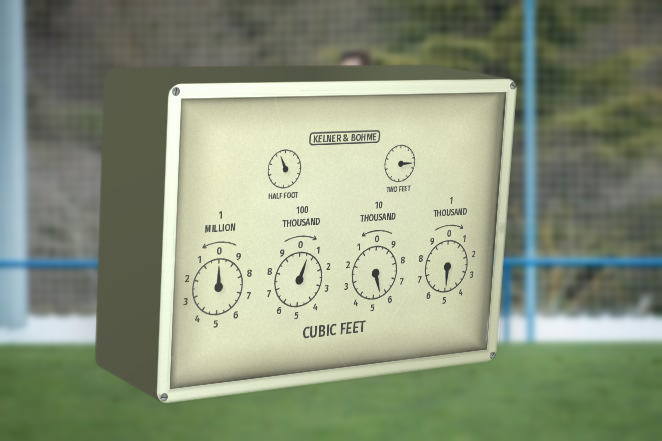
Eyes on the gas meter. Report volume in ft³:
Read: 5500 ft³
